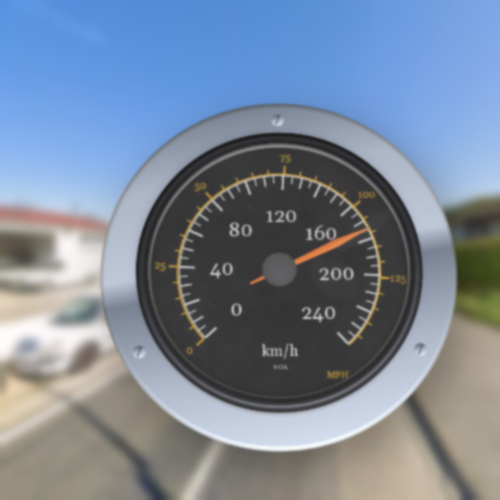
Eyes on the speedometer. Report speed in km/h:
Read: 175 km/h
